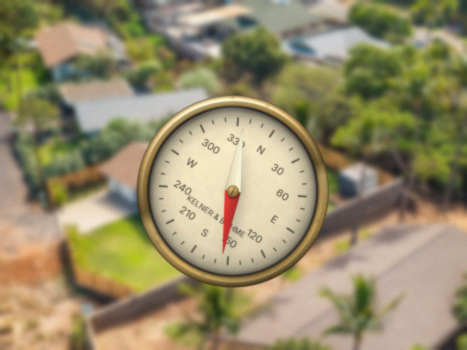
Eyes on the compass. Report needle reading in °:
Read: 155 °
